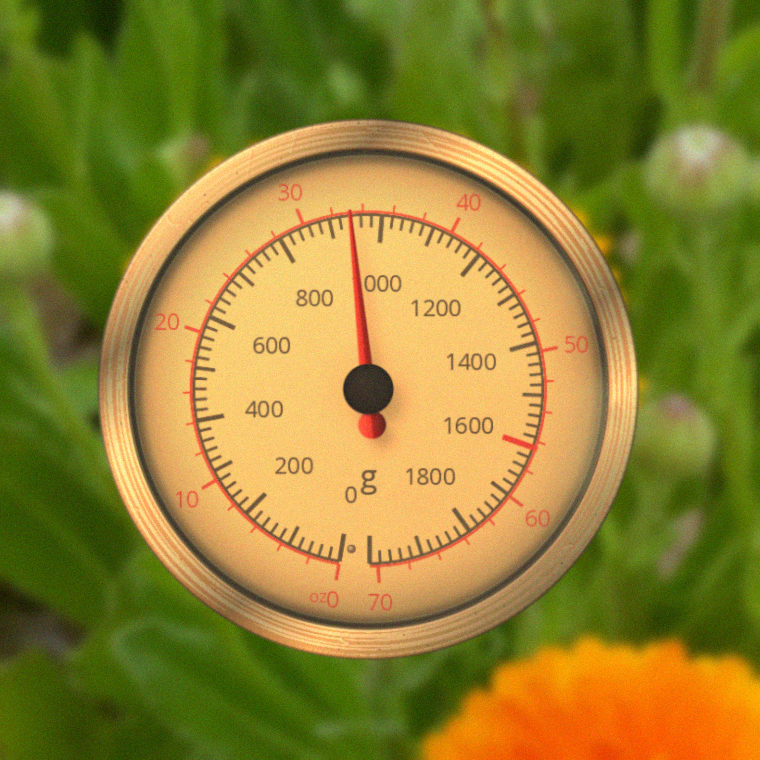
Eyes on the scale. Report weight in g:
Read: 940 g
